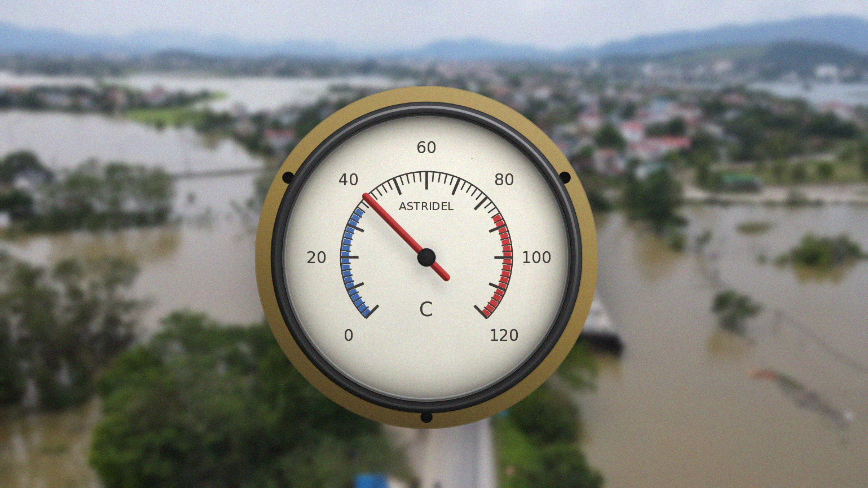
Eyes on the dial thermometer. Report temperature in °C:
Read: 40 °C
